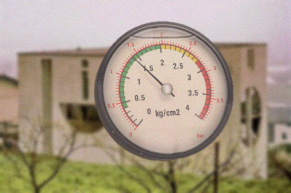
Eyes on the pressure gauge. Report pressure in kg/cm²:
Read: 1.4 kg/cm²
